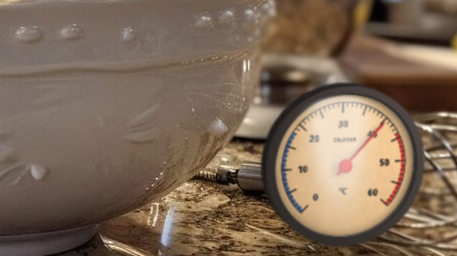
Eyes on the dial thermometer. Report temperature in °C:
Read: 40 °C
